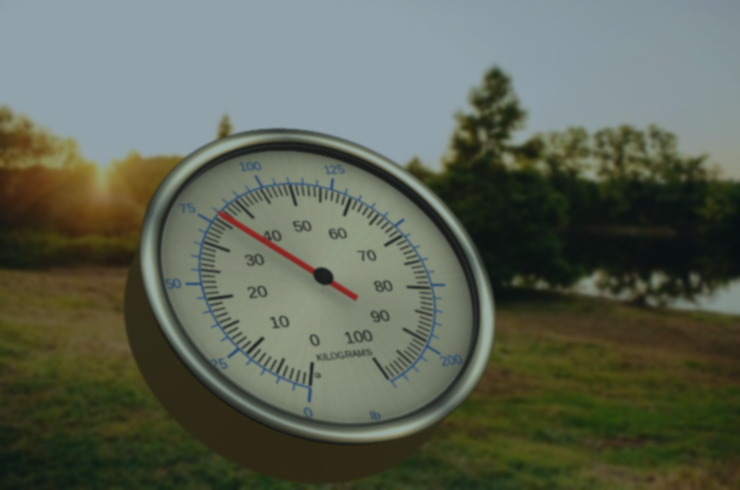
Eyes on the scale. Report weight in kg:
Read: 35 kg
